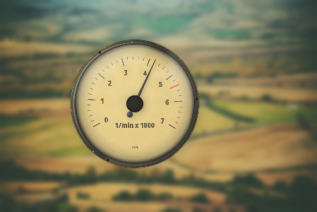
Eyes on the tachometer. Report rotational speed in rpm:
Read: 4200 rpm
